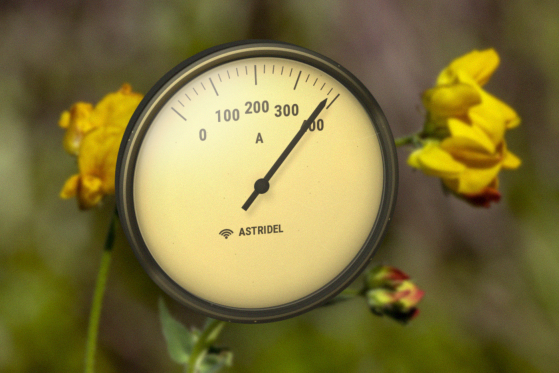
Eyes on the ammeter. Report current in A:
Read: 380 A
